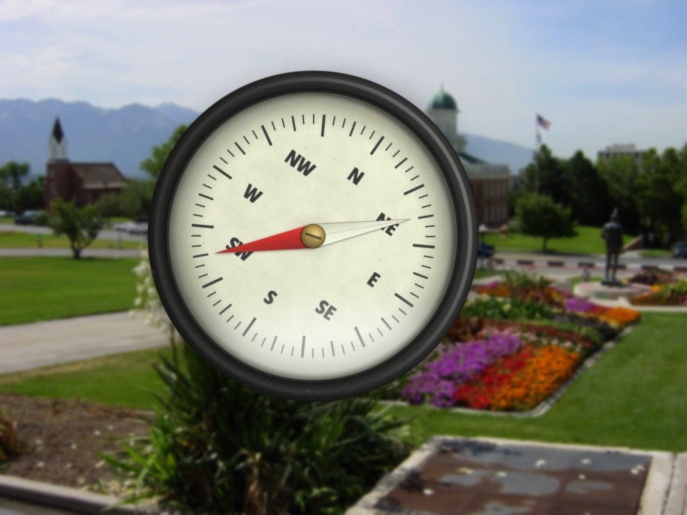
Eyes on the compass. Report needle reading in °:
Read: 225 °
